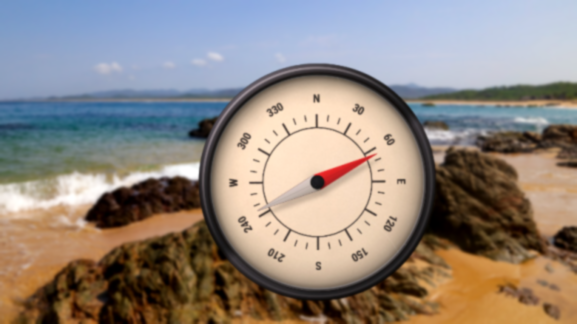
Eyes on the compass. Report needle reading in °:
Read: 65 °
